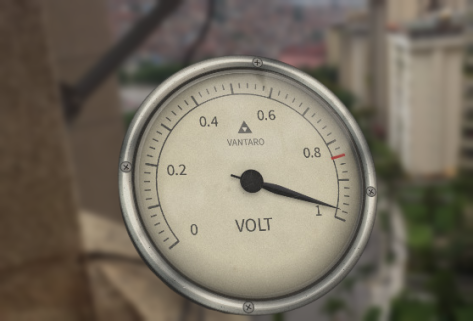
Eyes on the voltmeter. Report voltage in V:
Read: 0.98 V
